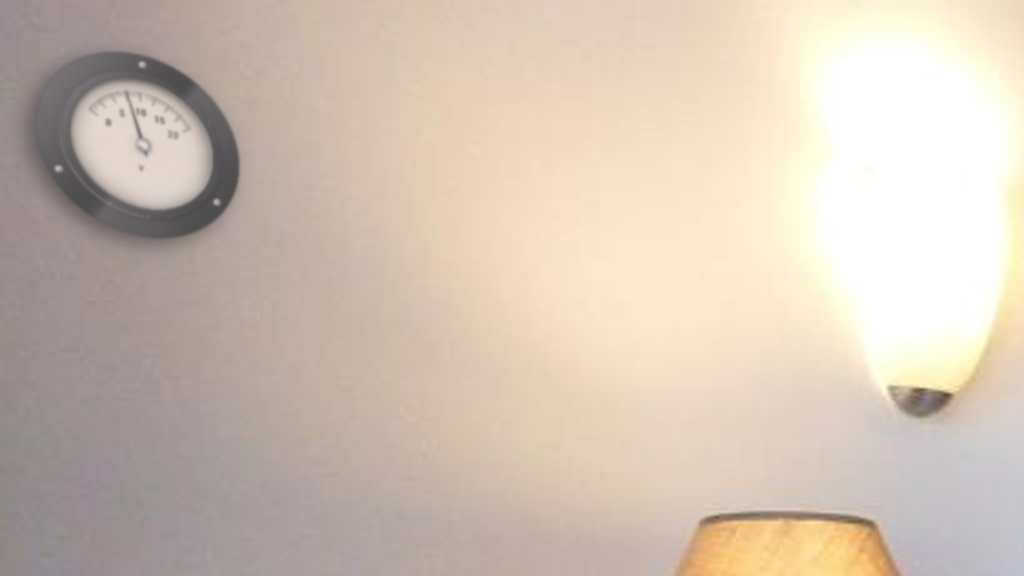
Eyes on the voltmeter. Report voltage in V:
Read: 7.5 V
